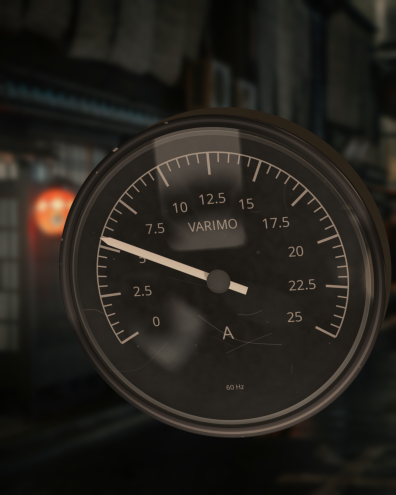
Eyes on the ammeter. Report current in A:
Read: 5.5 A
